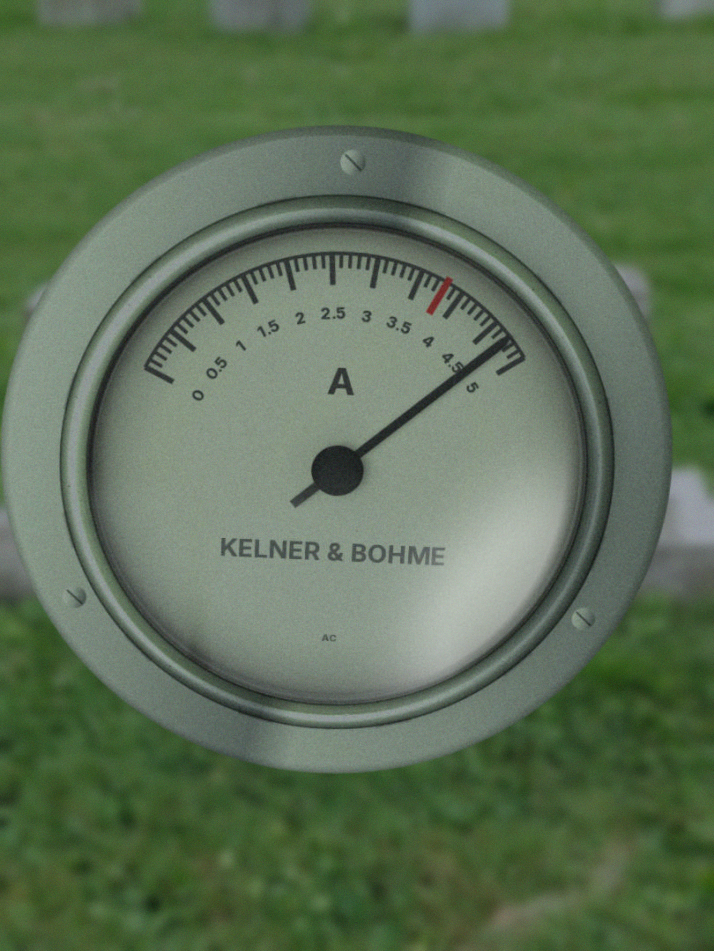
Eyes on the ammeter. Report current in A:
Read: 4.7 A
